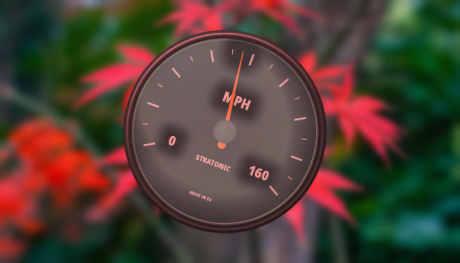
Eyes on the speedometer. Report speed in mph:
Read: 75 mph
